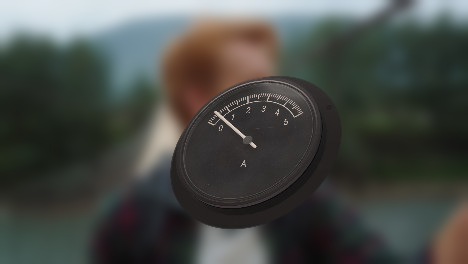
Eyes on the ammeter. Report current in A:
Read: 0.5 A
